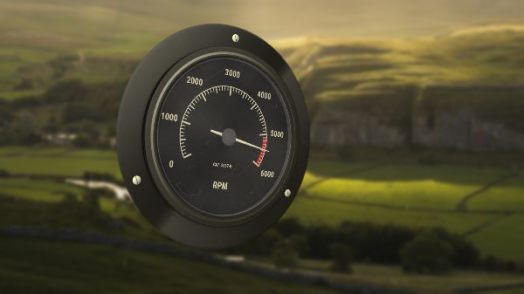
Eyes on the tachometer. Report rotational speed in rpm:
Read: 5500 rpm
